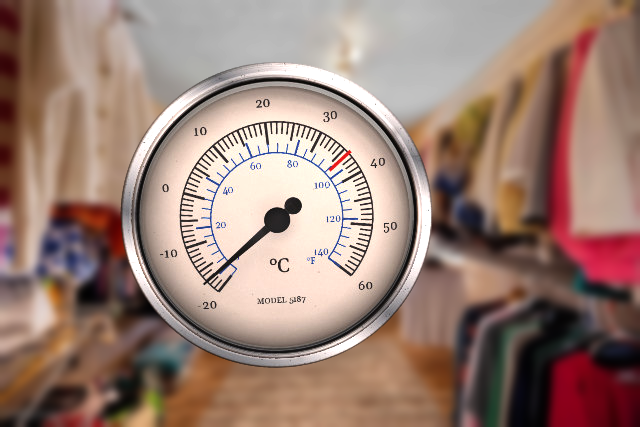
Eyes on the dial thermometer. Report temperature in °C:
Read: -17 °C
